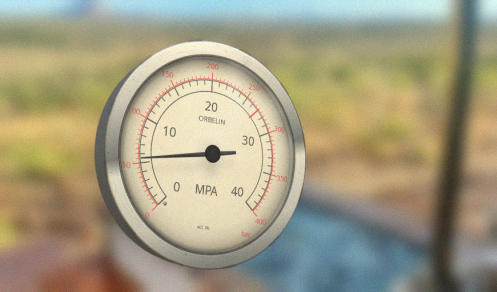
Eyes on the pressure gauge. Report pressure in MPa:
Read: 5.5 MPa
